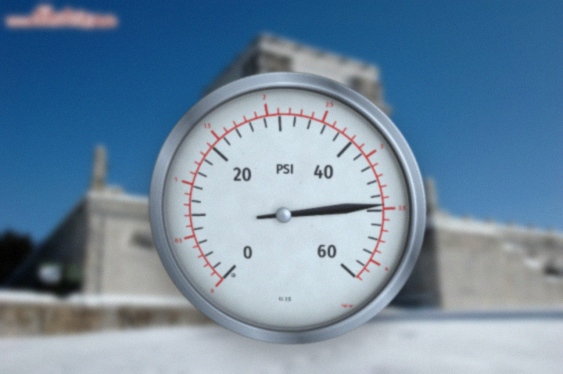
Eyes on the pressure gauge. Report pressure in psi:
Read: 49 psi
